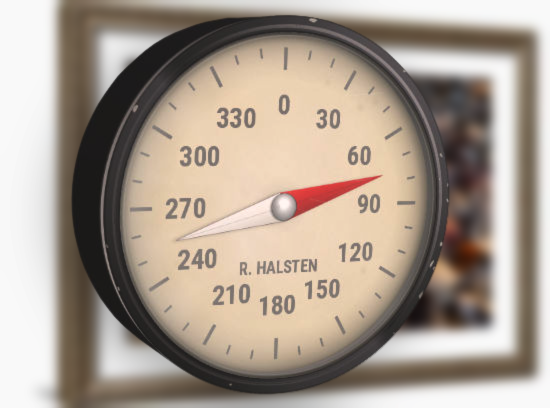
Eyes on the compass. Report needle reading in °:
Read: 75 °
